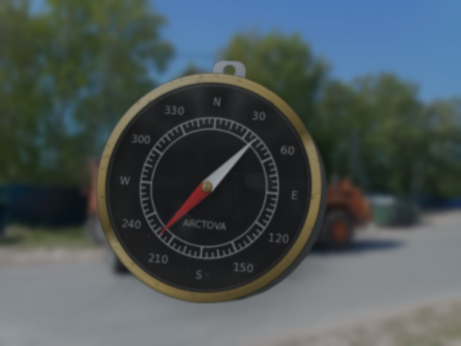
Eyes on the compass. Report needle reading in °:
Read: 220 °
